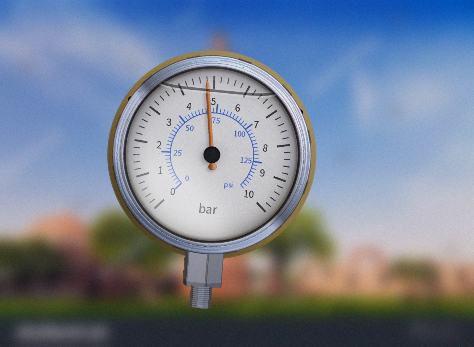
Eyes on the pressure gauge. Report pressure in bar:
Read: 4.8 bar
